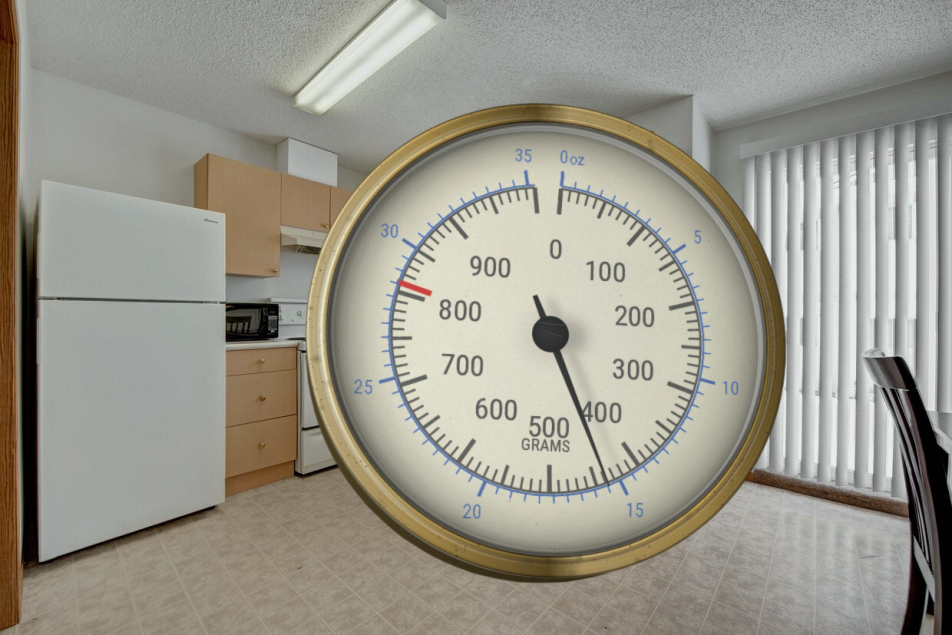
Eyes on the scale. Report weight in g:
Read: 440 g
